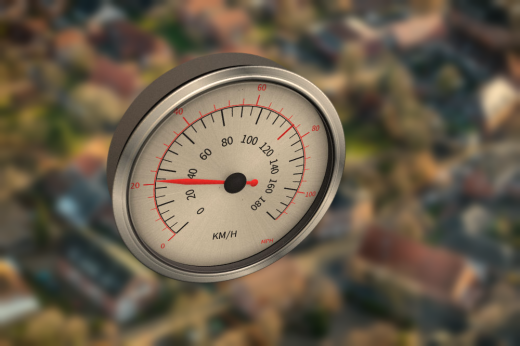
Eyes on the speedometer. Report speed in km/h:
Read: 35 km/h
